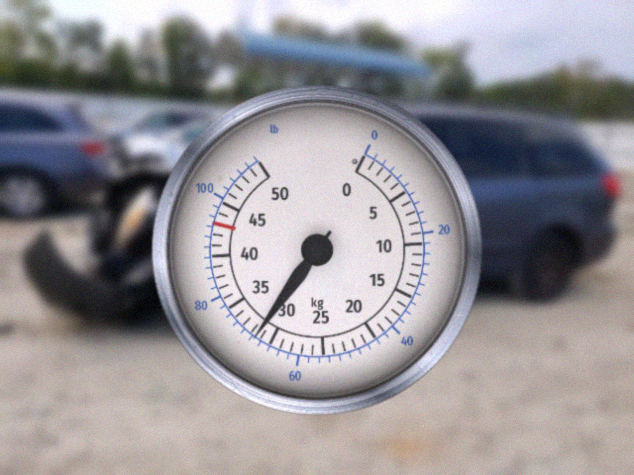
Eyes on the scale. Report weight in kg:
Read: 31.5 kg
